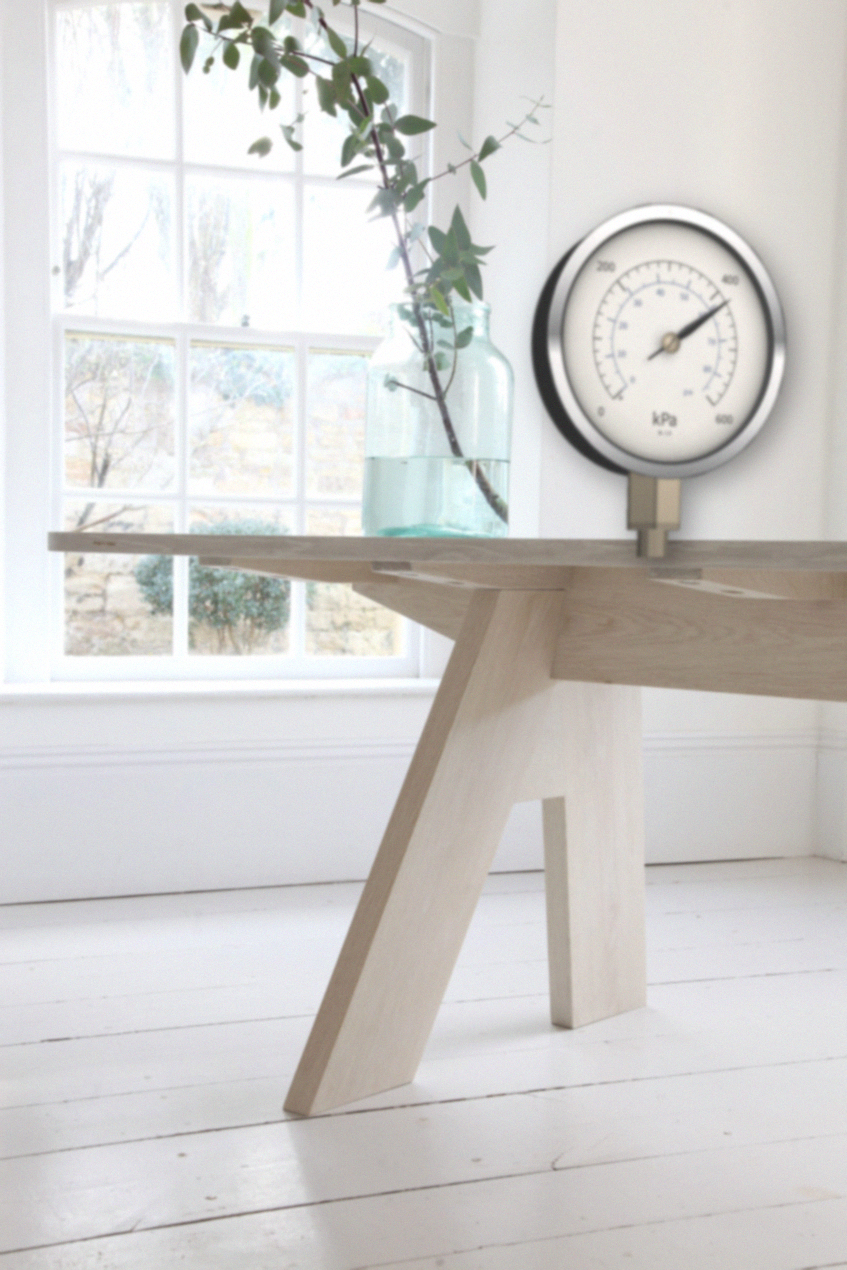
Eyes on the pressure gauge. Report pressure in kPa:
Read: 420 kPa
